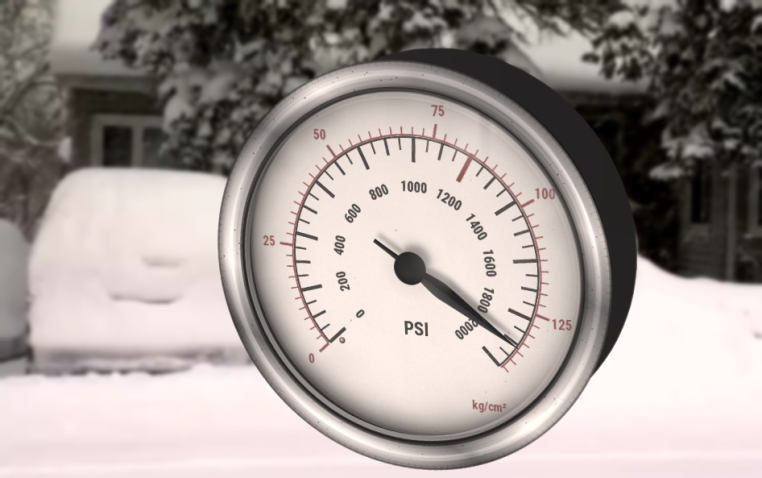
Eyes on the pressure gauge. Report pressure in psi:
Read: 1900 psi
